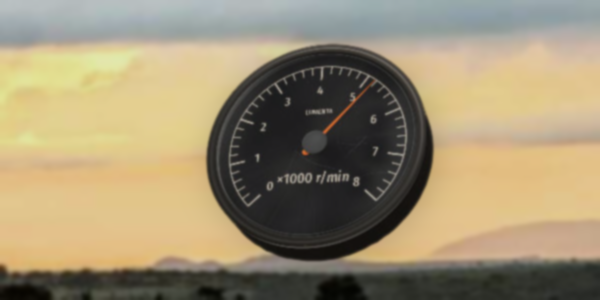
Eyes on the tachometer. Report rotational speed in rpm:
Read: 5200 rpm
